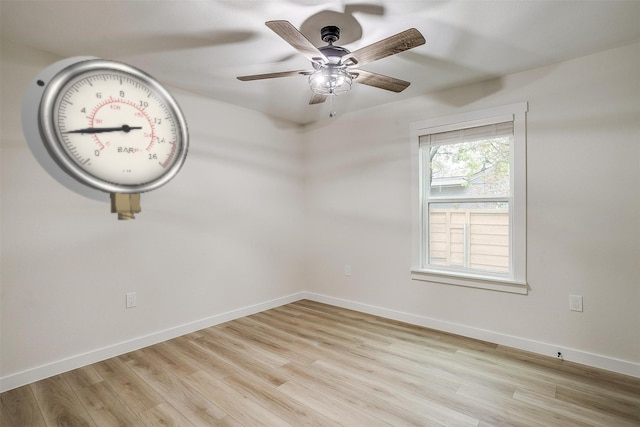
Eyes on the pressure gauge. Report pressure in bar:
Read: 2 bar
